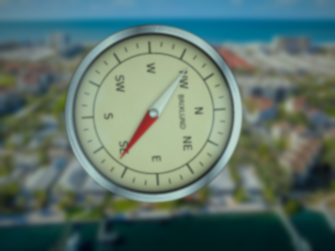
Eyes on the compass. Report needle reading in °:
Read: 130 °
